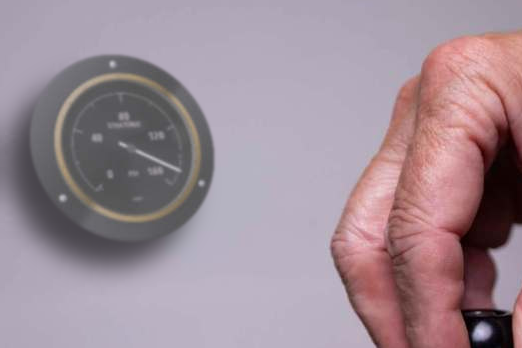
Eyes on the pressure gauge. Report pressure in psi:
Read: 150 psi
